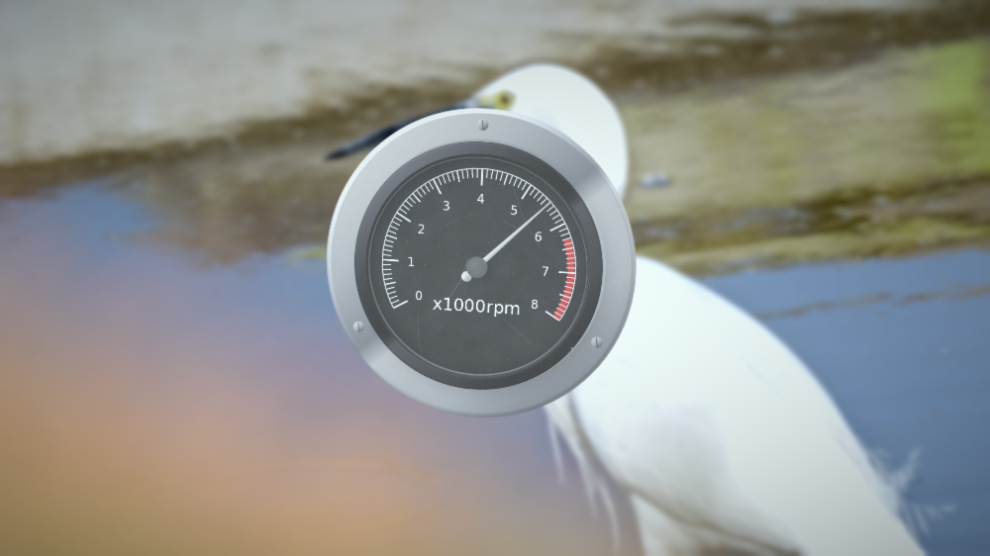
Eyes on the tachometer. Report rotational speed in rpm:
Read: 5500 rpm
